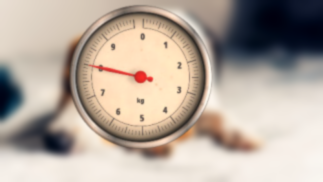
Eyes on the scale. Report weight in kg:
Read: 8 kg
